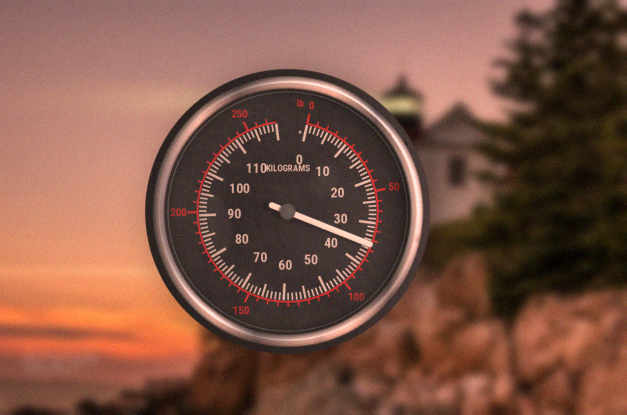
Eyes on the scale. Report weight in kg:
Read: 35 kg
